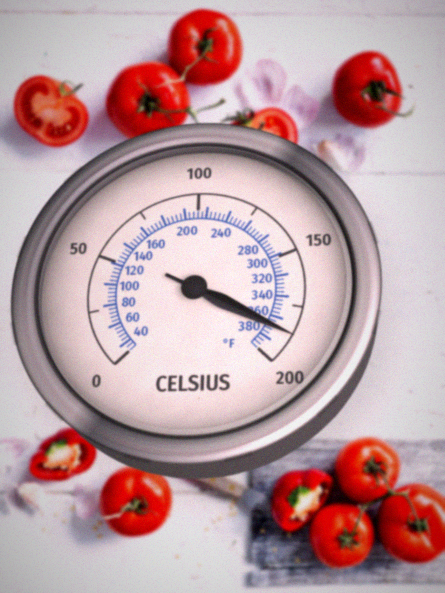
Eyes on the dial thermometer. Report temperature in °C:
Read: 187.5 °C
